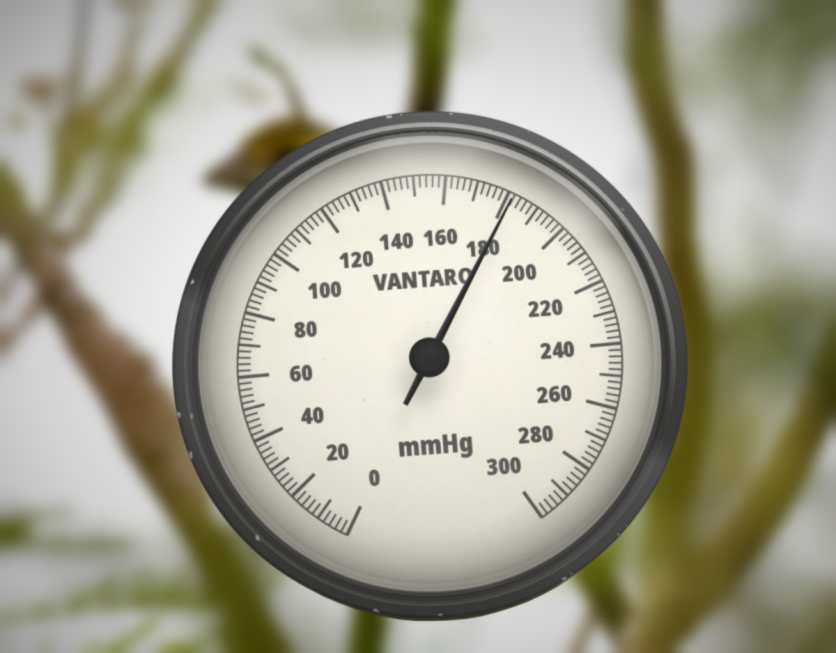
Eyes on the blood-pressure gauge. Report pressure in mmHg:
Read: 182 mmHg
